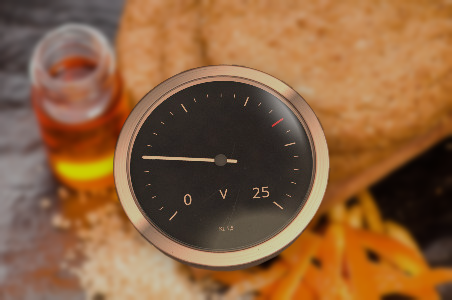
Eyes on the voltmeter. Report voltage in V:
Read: 5 V
